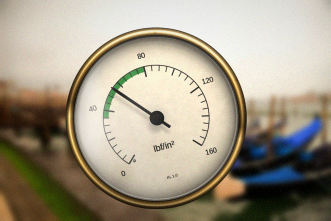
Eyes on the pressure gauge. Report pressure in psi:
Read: 55 psi
